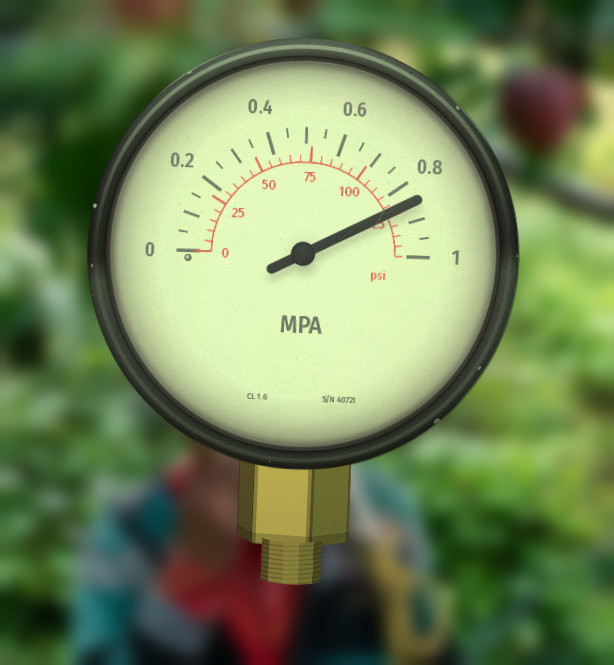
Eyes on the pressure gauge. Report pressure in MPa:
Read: 0.85 MPa
